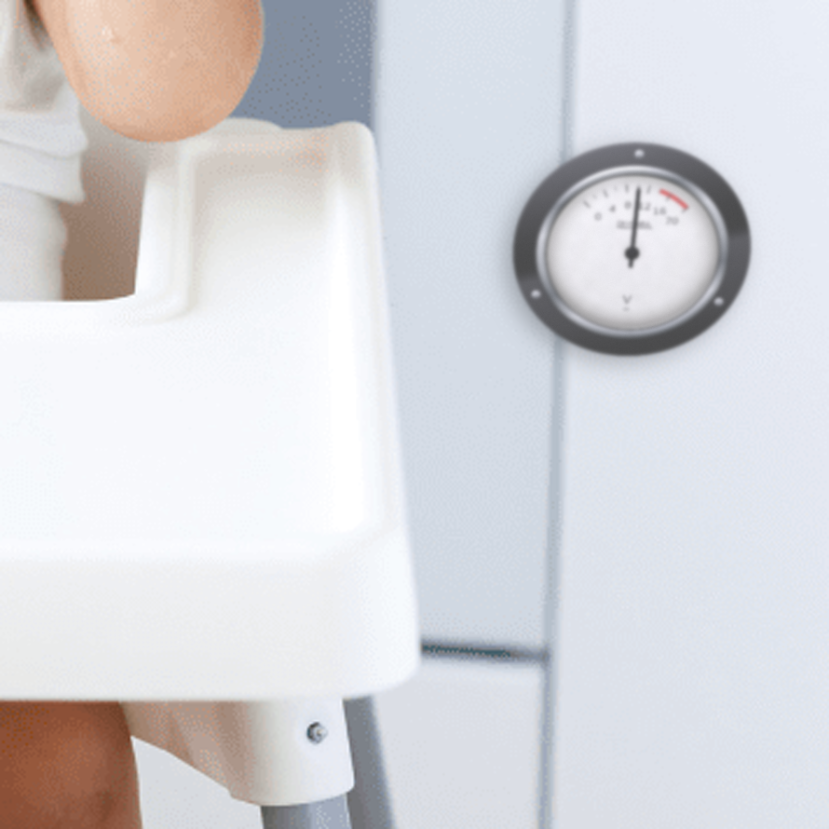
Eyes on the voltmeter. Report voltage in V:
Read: 10 V
